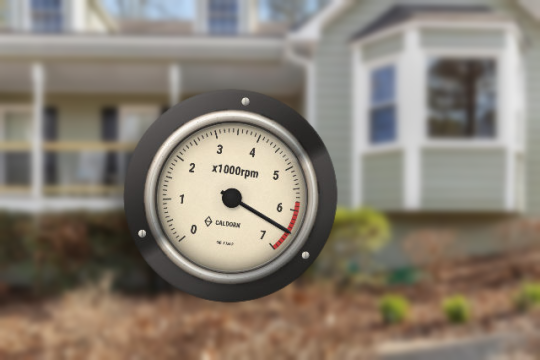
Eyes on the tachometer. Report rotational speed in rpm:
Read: 6500 rpm
